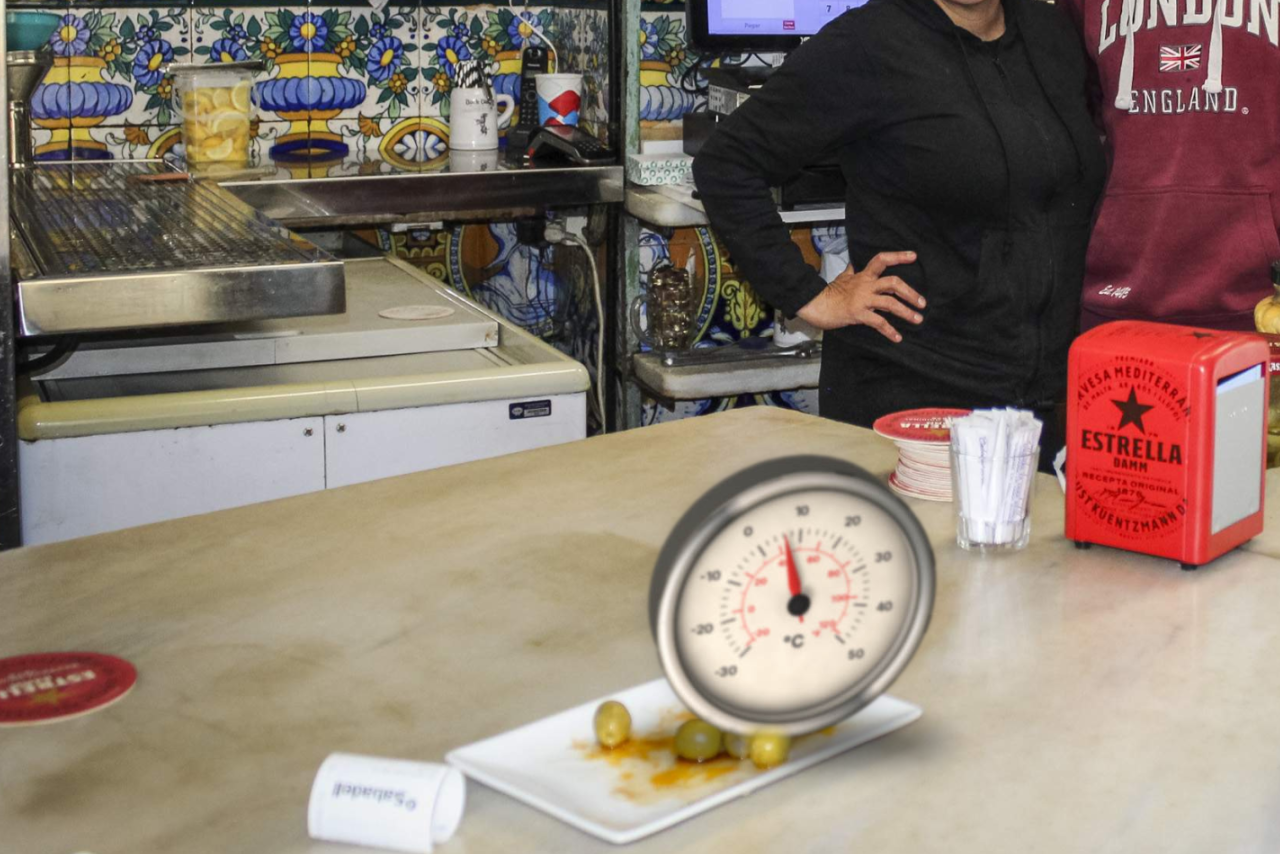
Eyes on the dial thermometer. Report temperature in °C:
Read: 6 °C
